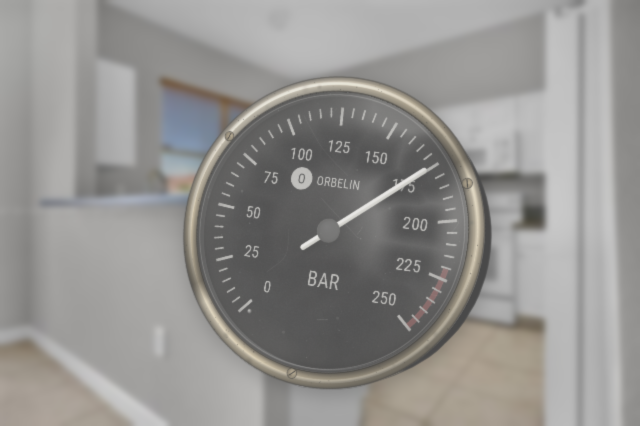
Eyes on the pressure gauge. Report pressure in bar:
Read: 175 bar
